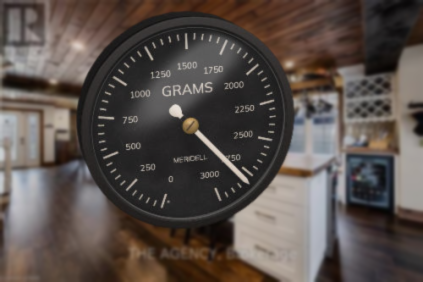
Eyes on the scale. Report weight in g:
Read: 2800 g
